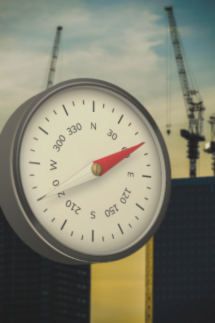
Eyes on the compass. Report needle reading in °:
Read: 60 °
